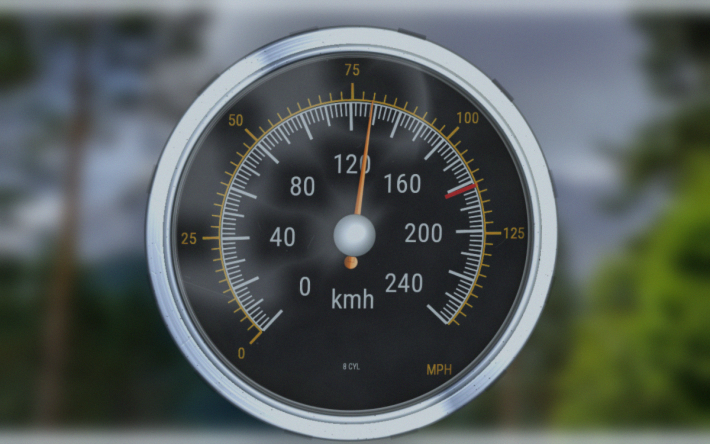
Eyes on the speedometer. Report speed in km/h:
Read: 128 km/h
